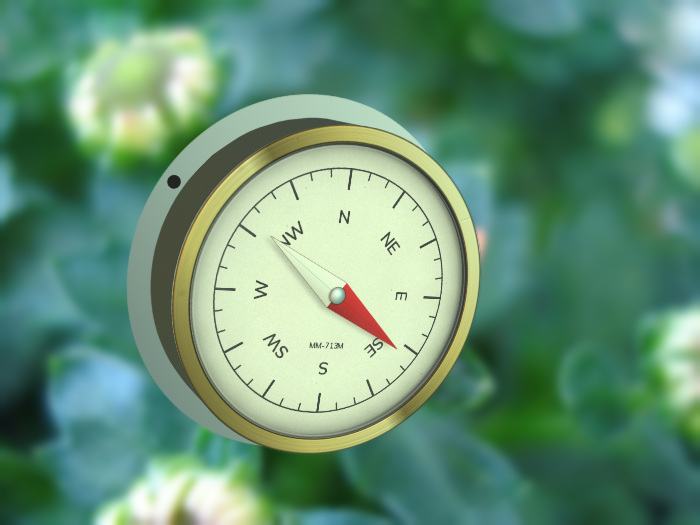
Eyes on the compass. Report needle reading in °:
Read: 125 °
